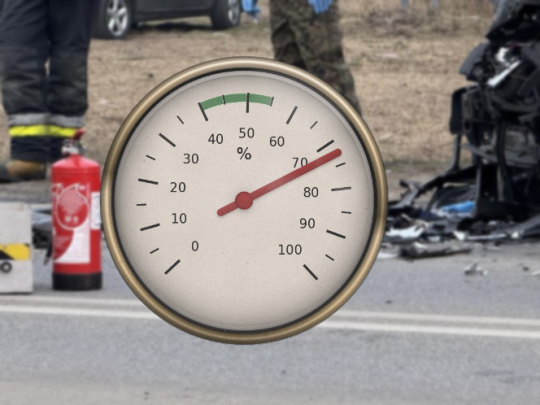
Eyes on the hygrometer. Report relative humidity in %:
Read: 72.5 %
